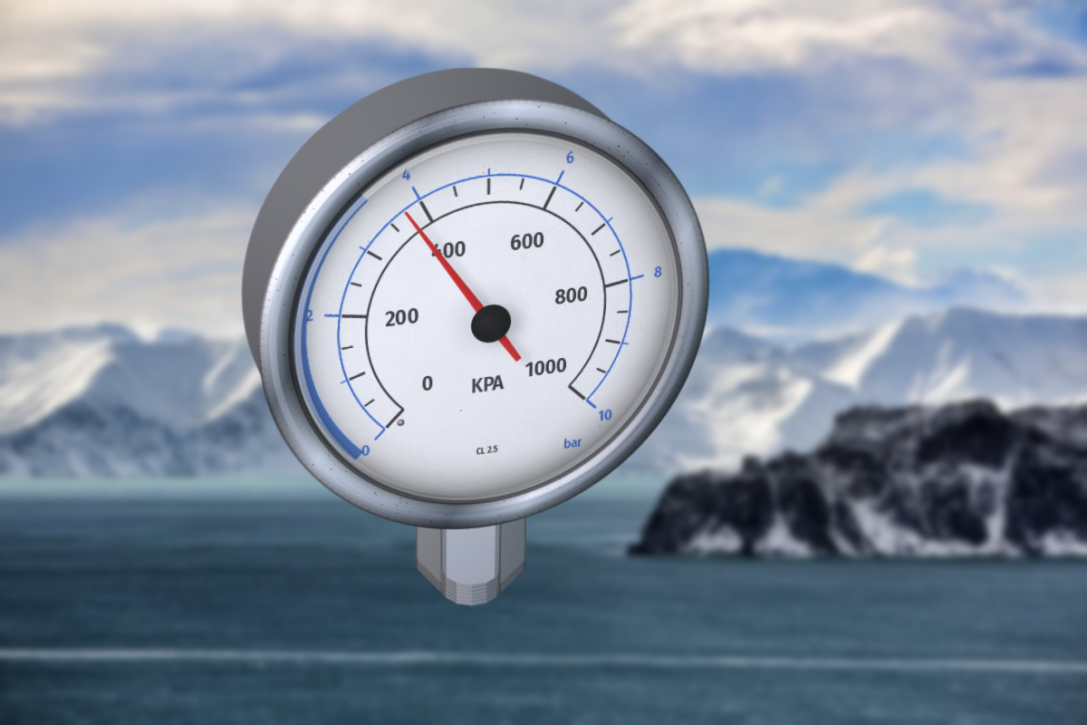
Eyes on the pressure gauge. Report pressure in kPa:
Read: 375 kPa
